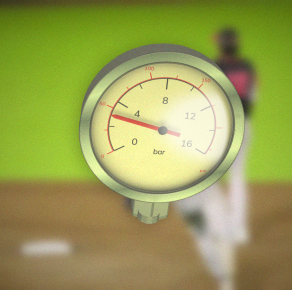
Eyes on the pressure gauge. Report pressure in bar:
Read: 3 bar
